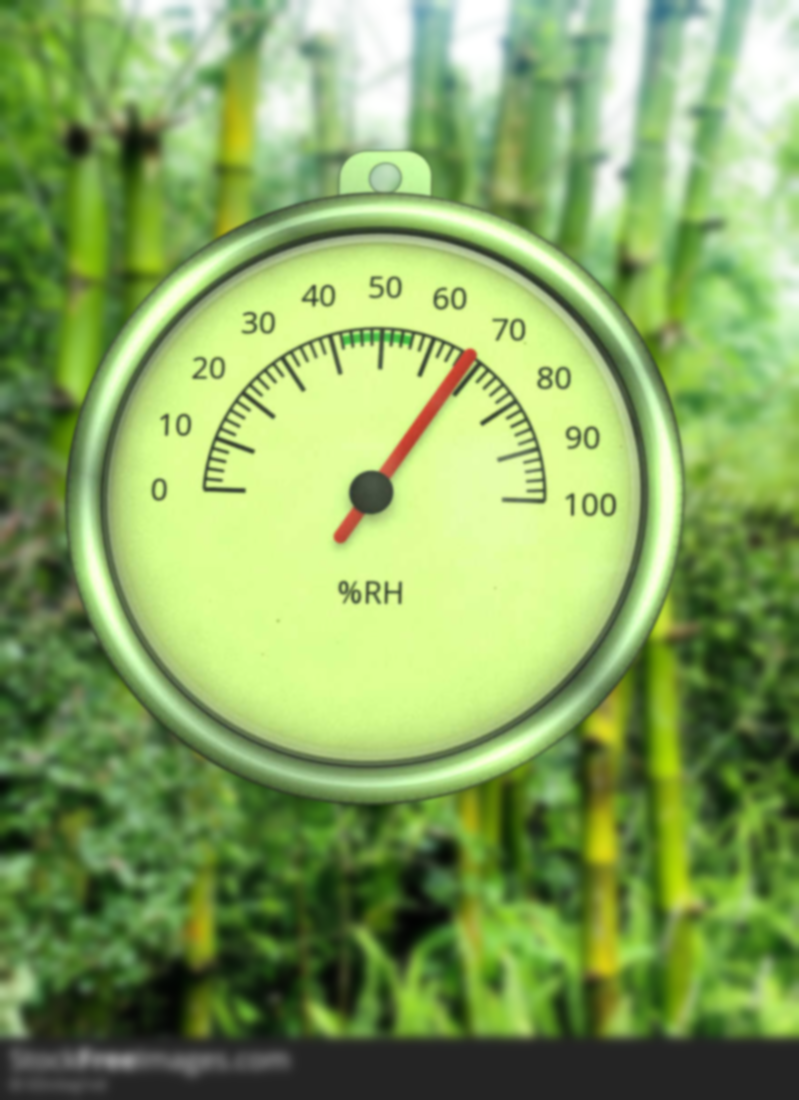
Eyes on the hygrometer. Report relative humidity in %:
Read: 68 %
